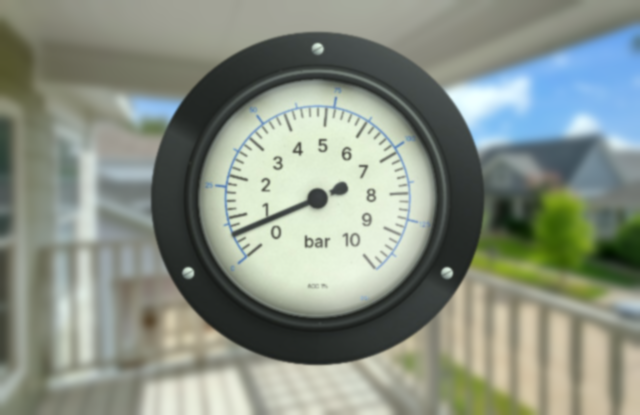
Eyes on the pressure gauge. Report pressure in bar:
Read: 0.6 bar
